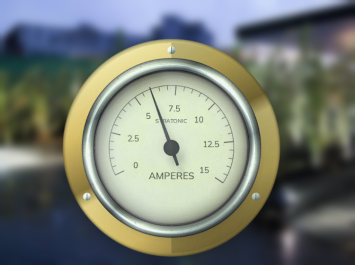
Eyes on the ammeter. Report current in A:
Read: 6 A
